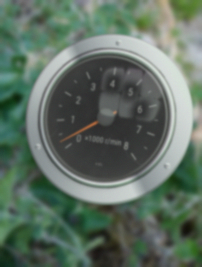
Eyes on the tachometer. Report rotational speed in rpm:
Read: 250 rpm
